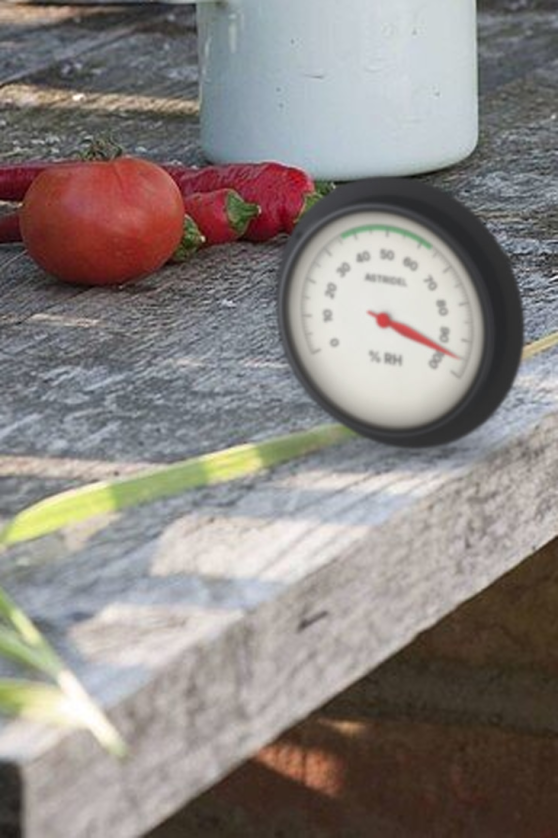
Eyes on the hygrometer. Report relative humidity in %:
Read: 95 %
